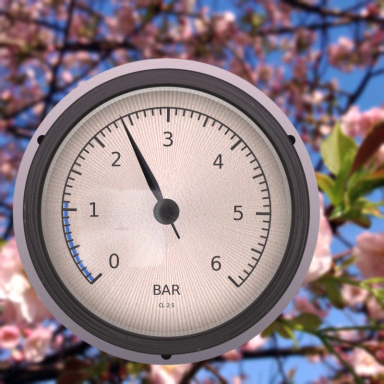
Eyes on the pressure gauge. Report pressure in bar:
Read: 2.4 bar
